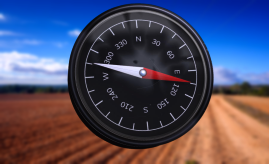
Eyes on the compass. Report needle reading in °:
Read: 105 °
